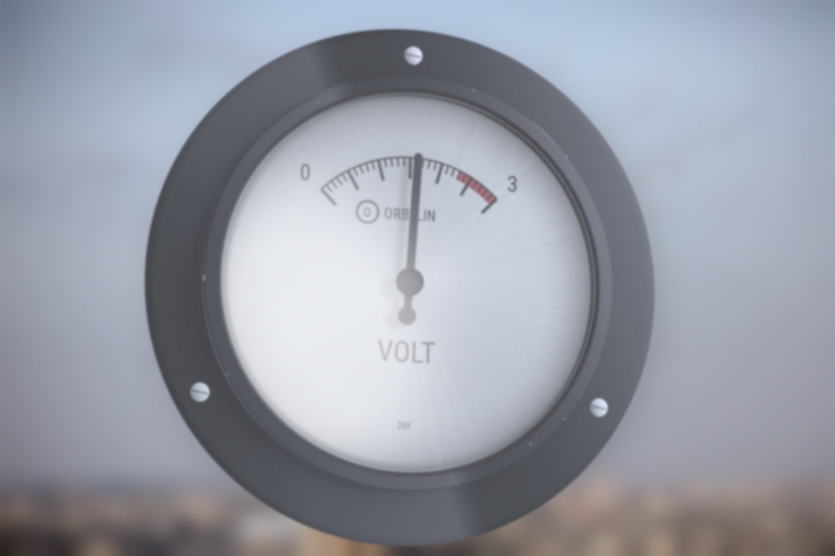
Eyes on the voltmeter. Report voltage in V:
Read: 1.6 V
